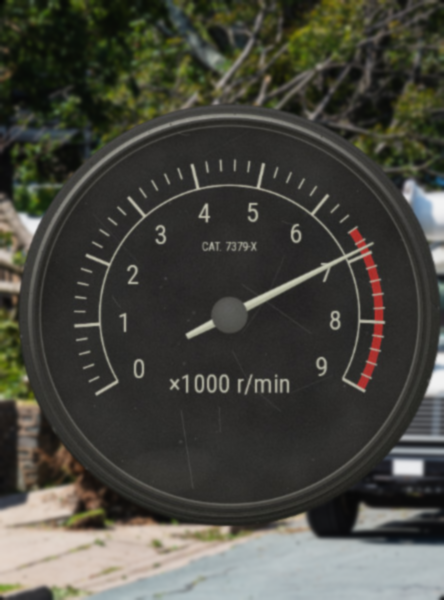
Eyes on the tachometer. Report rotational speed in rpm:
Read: 6900 rpm
